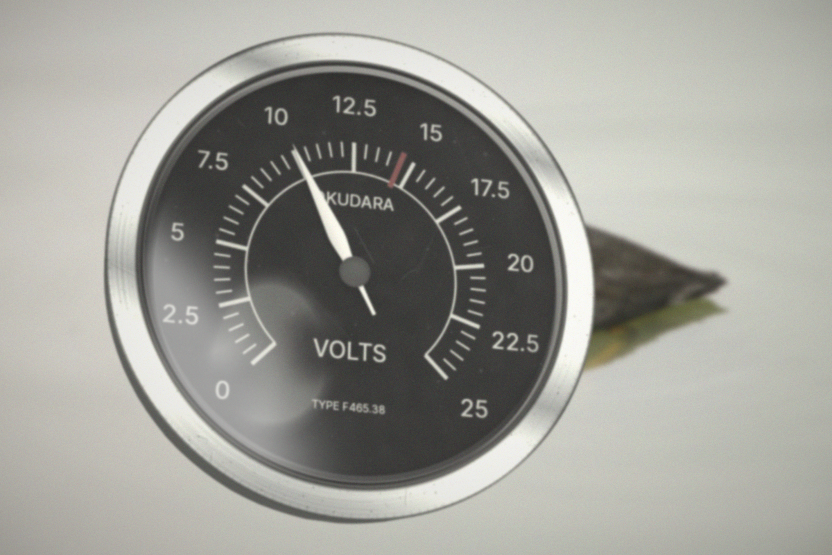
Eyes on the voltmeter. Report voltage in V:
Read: 10 V
